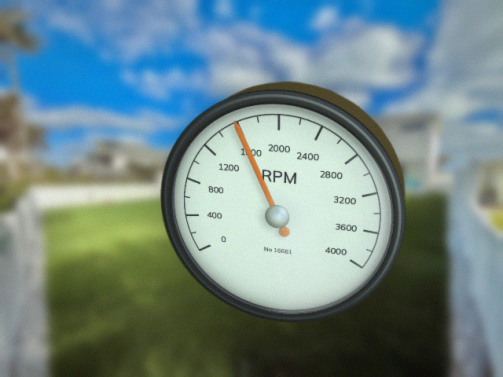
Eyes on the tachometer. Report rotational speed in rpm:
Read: 1600 rpm
